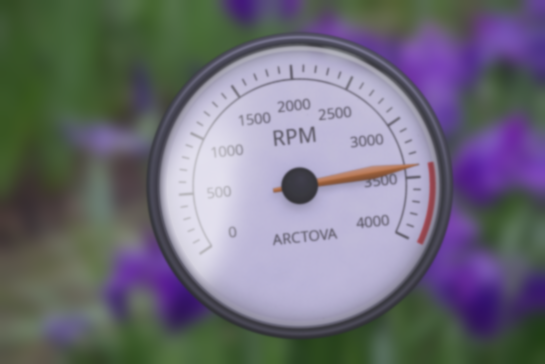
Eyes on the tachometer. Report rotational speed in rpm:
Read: 3400 rpm
